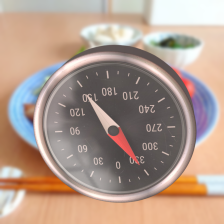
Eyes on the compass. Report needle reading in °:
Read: 330 °
